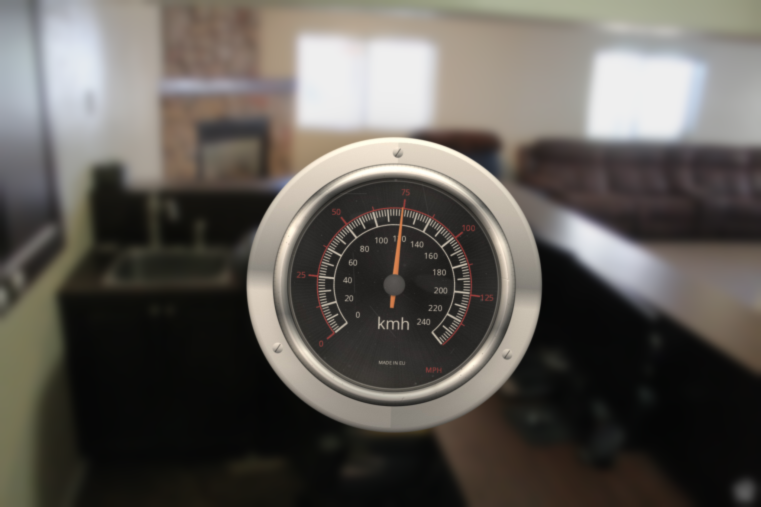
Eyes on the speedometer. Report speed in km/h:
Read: 120 km/h
